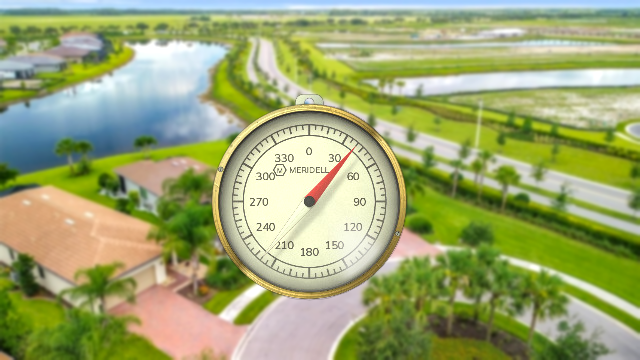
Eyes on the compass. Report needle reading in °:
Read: 40 °
